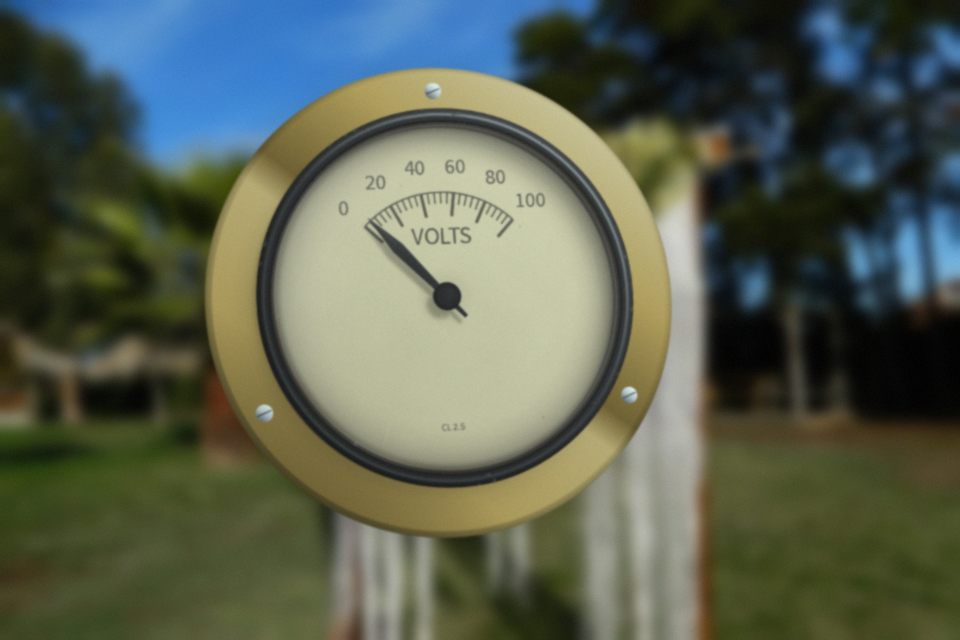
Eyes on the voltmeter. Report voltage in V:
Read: 4 V
